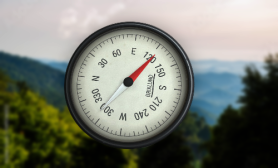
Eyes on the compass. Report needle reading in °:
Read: 125 °
